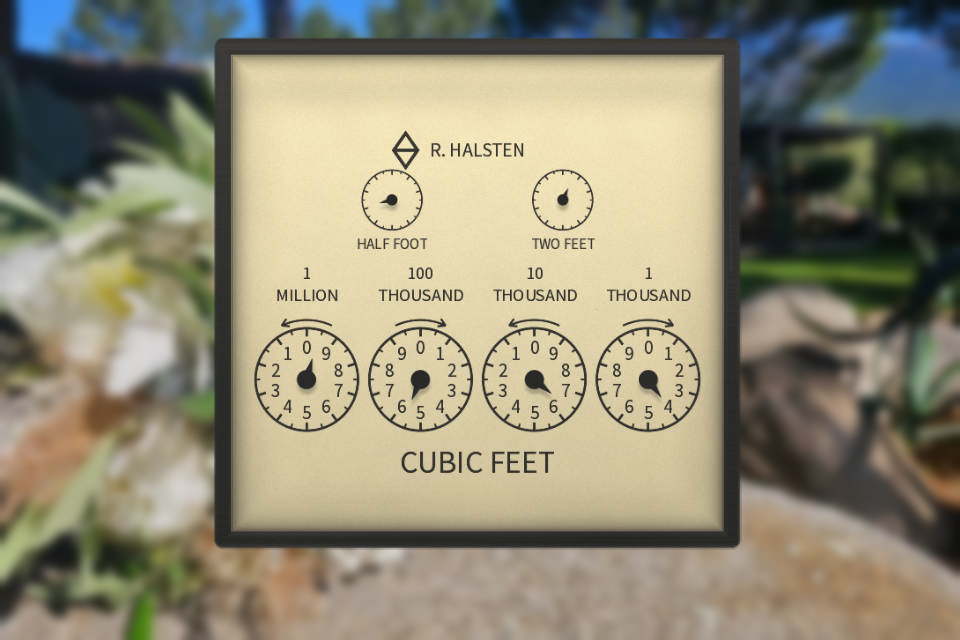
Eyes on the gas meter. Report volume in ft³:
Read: 956400 ft³
